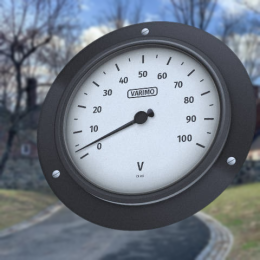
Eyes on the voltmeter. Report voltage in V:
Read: 2.5 V
